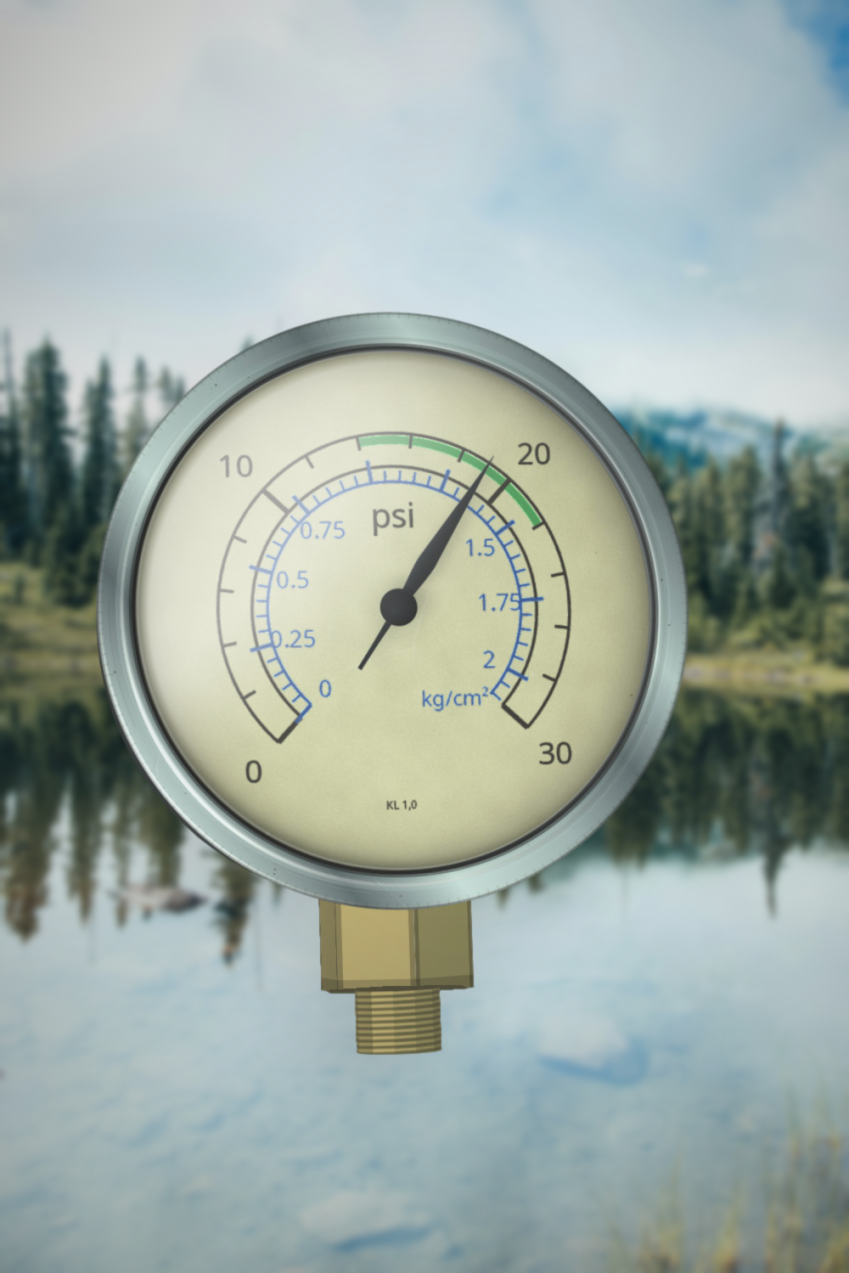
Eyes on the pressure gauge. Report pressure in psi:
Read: 19 psi
